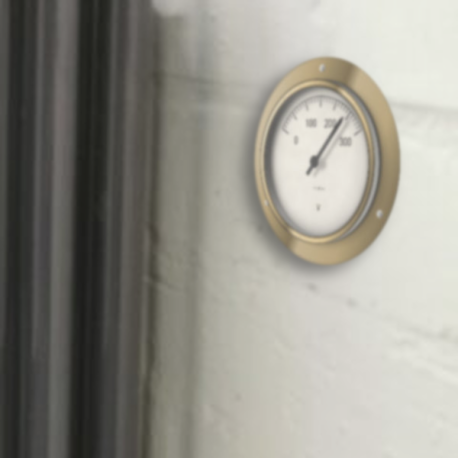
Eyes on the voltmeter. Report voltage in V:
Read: 250 V
